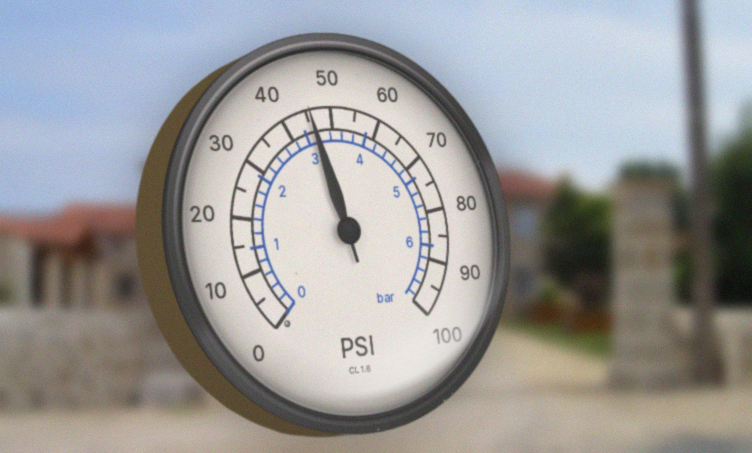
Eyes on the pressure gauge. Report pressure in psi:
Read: 45 psi
